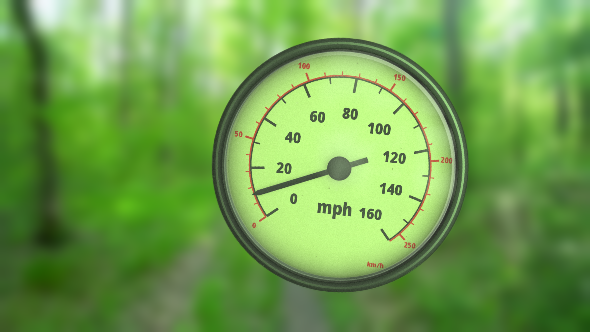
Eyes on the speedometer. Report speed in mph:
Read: 10 mph
